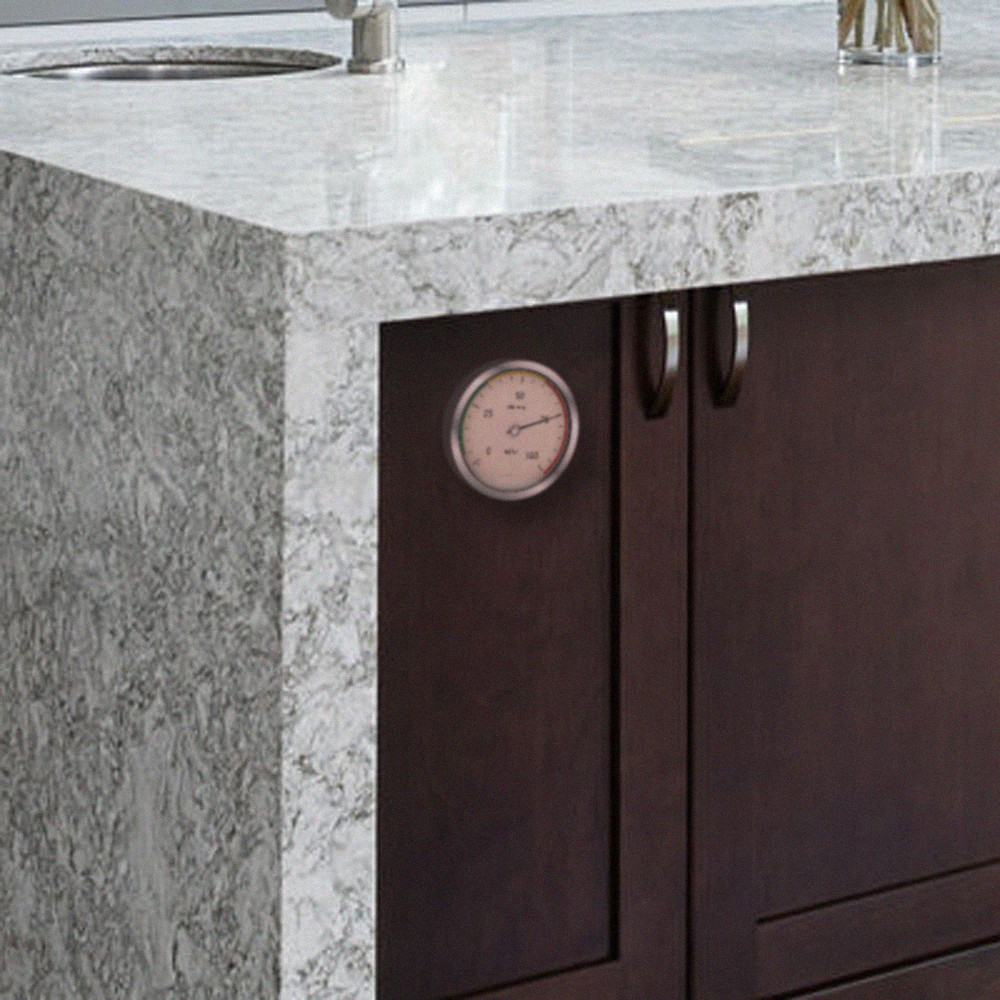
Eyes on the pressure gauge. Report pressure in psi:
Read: 75 psi
